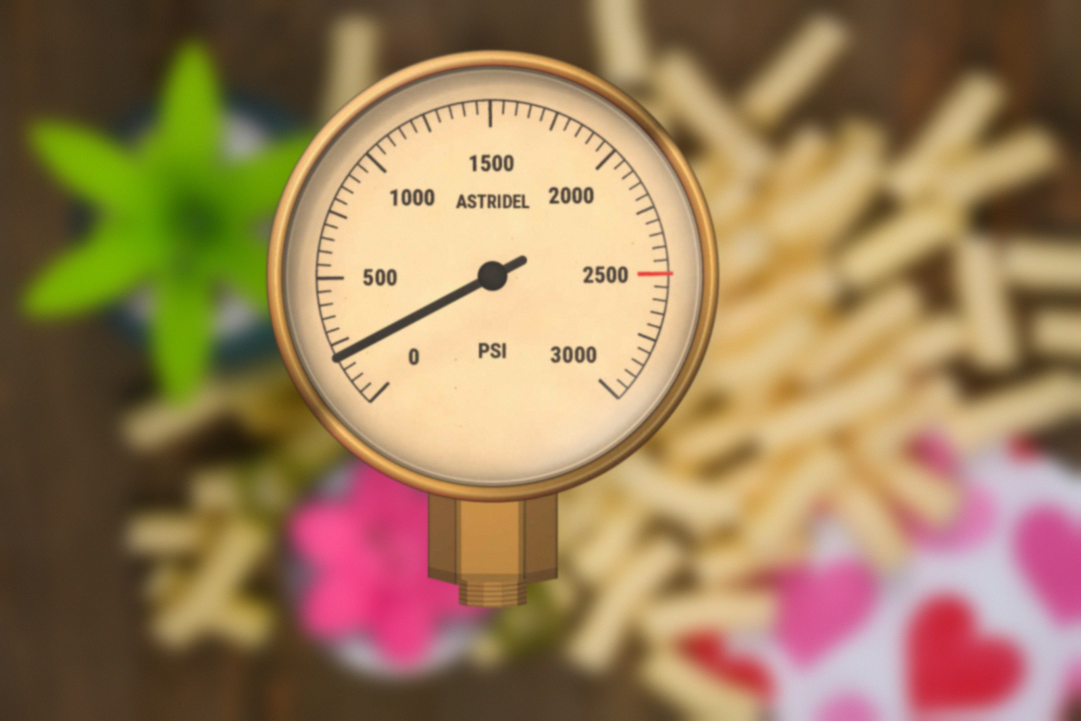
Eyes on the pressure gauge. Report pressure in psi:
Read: 200 psi
